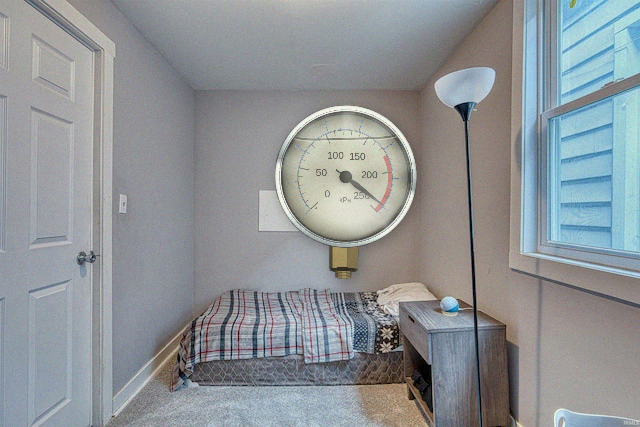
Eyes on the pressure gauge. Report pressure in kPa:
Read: 240 kPa
